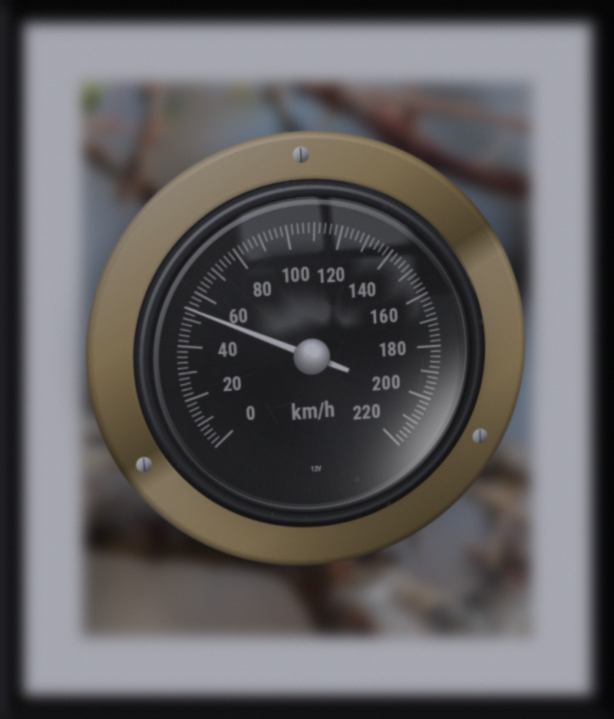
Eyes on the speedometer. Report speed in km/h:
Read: 54 km/h
